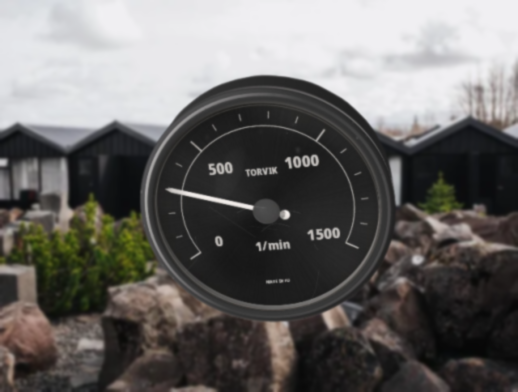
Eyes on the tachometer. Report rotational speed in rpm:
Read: 300 rpm
